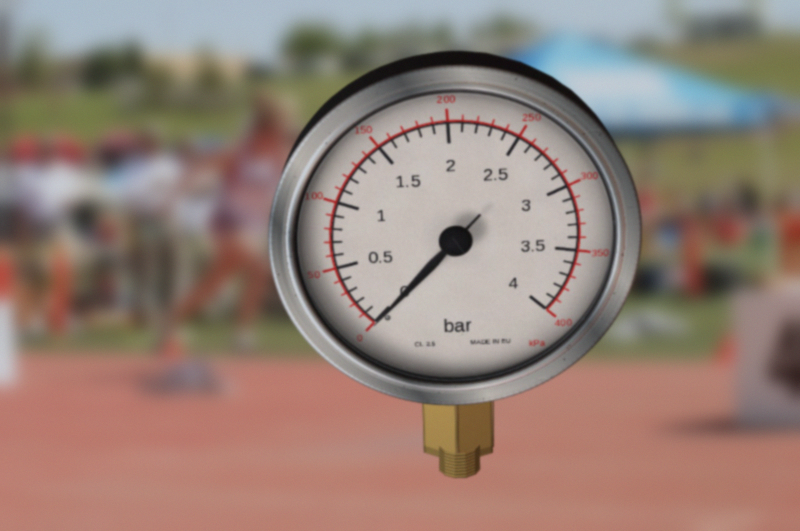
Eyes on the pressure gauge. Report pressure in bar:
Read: 0 bar
